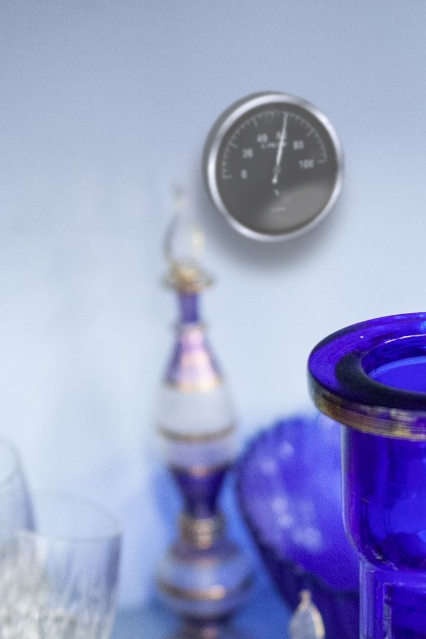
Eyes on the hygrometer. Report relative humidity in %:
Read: 60 %
